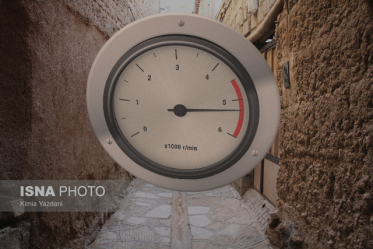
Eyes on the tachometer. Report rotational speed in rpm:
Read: 5250 rpm
